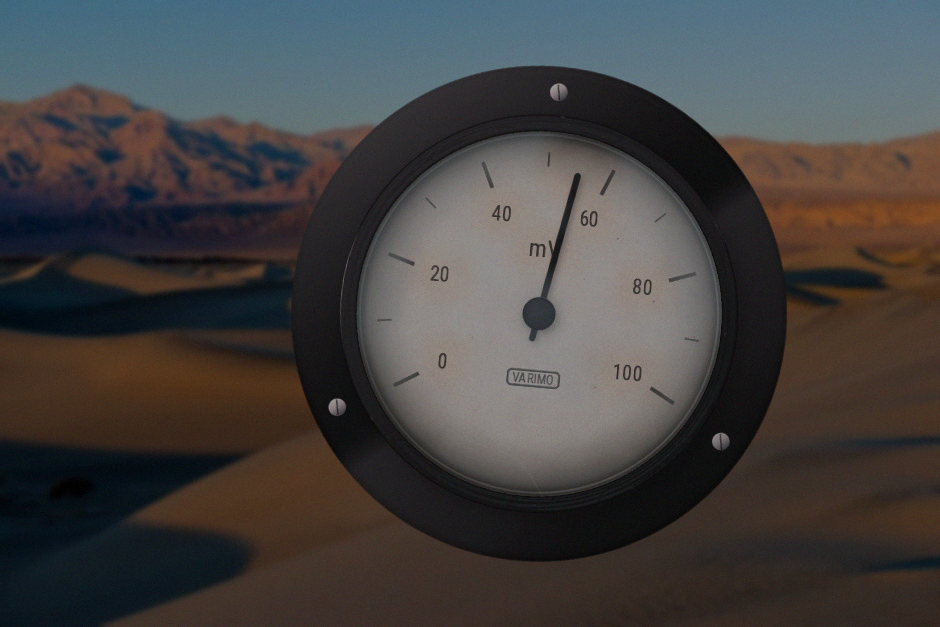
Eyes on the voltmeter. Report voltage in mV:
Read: 55 mV
